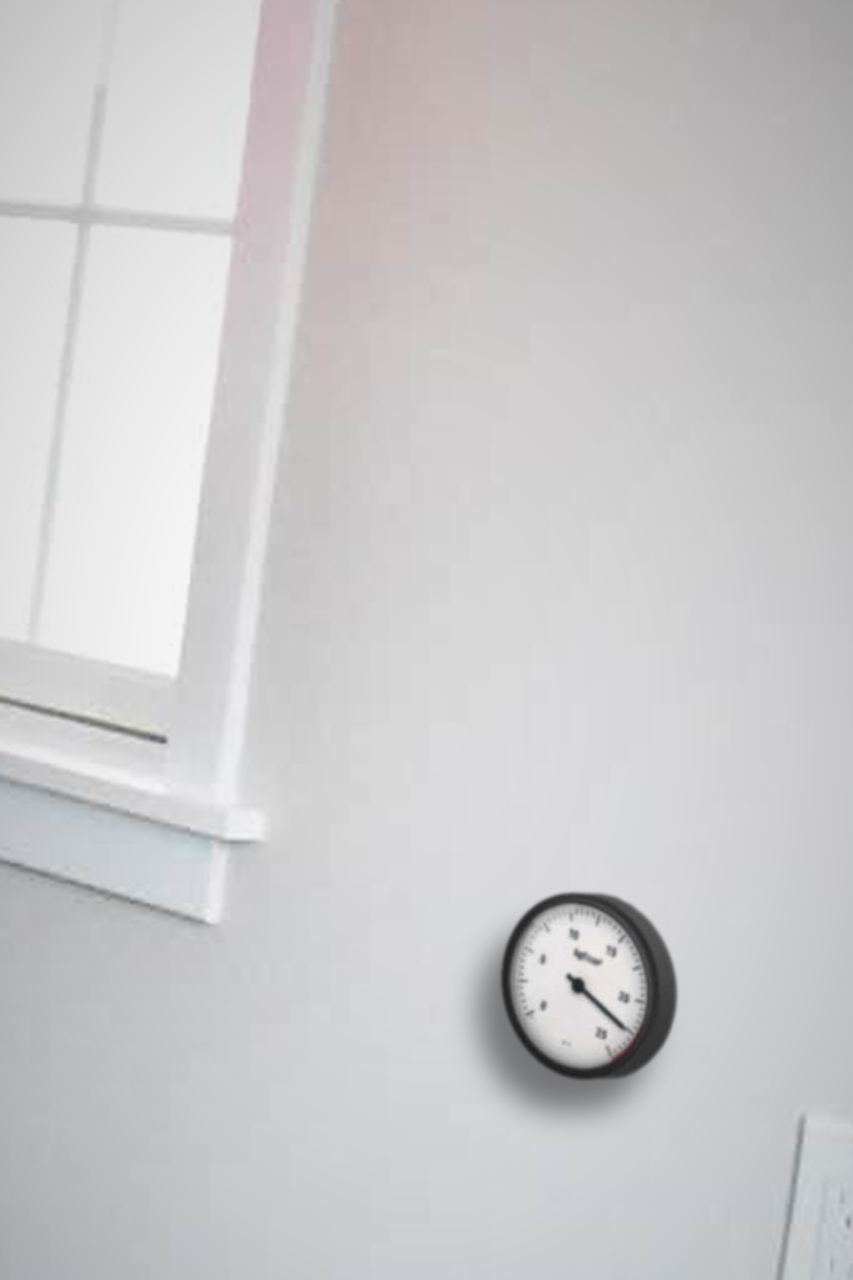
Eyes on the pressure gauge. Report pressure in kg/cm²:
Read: 22.5 kg/cm²
